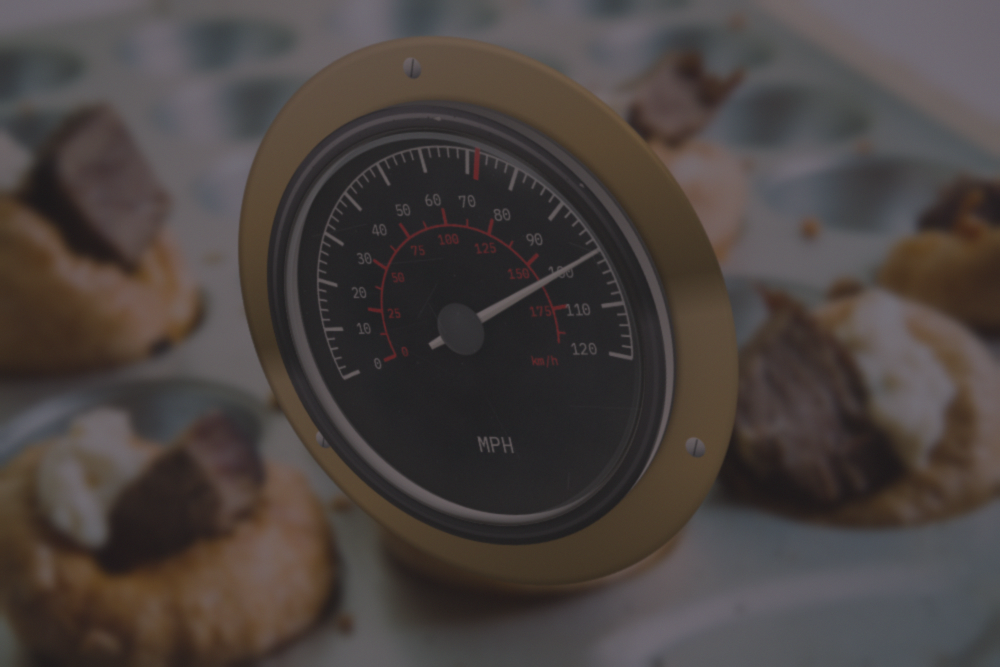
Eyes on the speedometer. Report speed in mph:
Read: 100 mph
